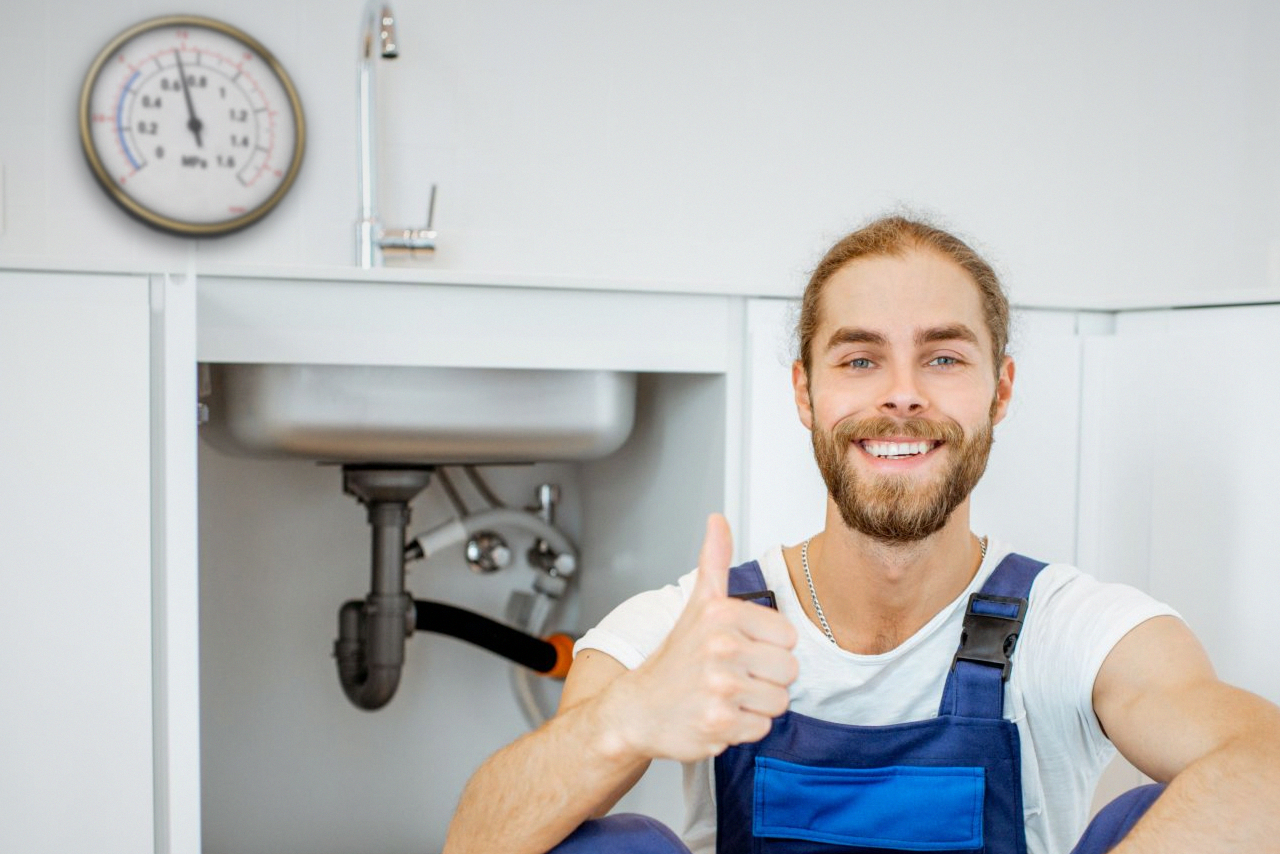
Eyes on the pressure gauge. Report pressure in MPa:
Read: 0.7 MPa
